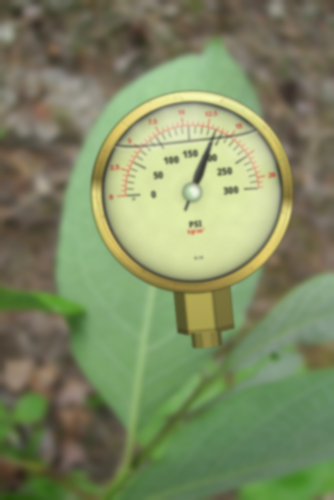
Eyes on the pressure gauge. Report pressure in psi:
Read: 190 psi
